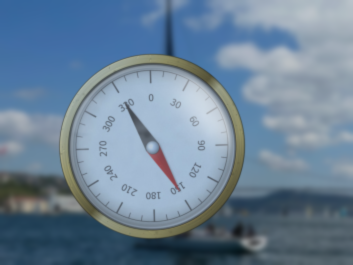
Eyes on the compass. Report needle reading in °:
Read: 150 °
